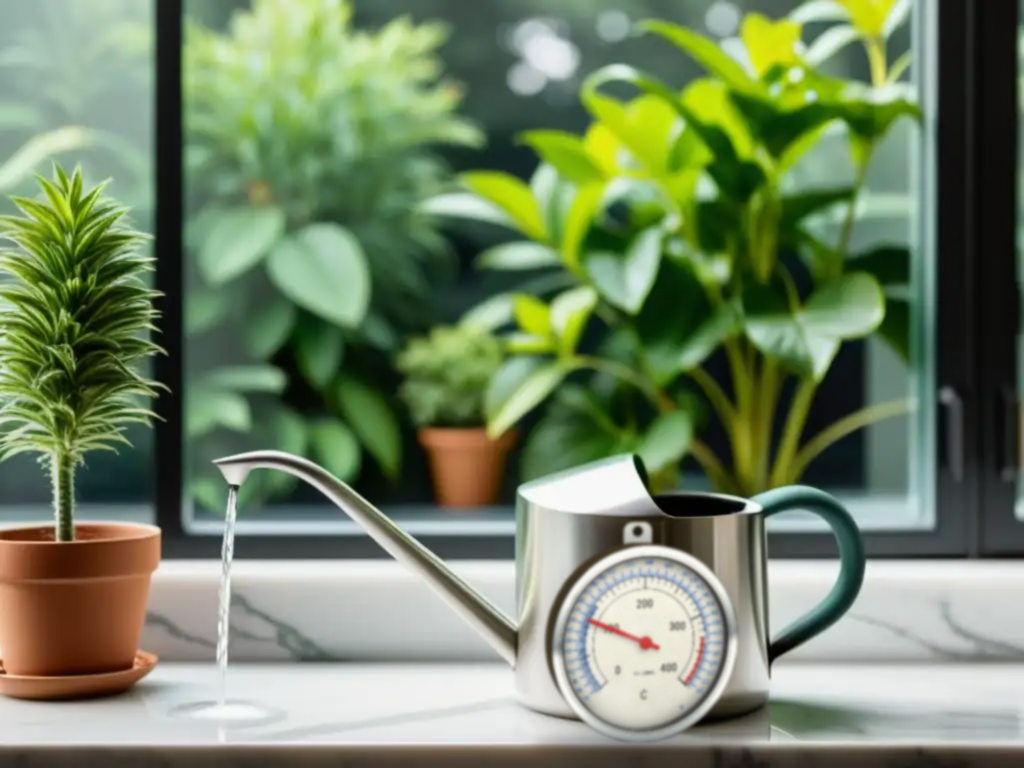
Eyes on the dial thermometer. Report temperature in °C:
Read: 100 °C
